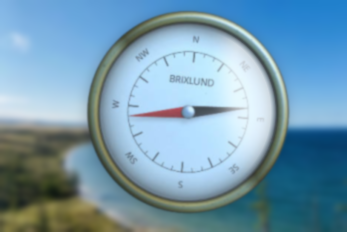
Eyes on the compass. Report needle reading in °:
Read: 260 °
